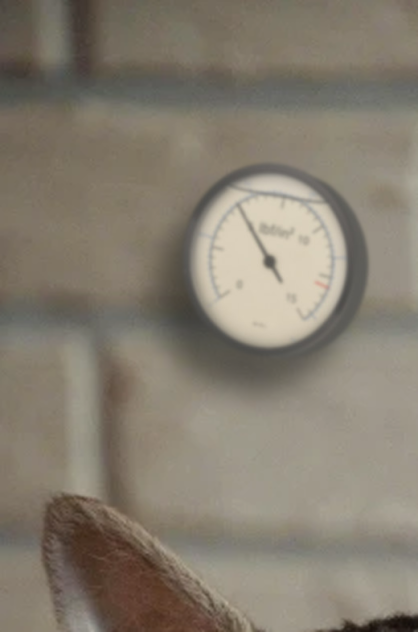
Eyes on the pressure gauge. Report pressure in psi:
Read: 5 psi
